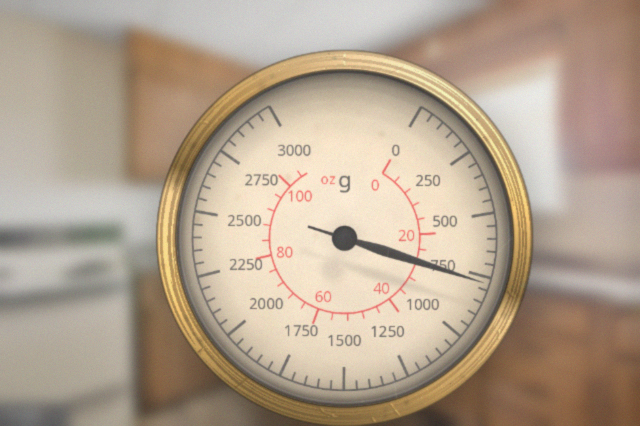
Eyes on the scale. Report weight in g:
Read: 775 g
